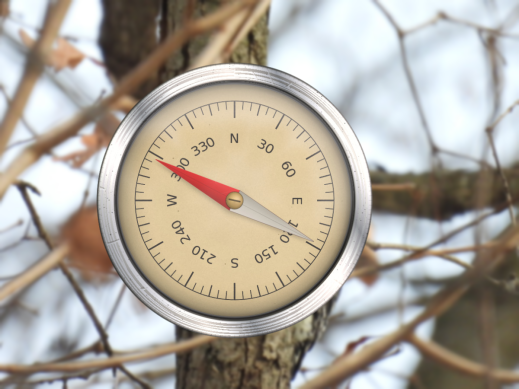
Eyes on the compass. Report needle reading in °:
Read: 297.5 °
